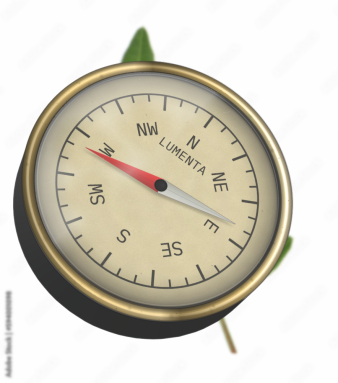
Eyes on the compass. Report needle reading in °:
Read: 260 °
